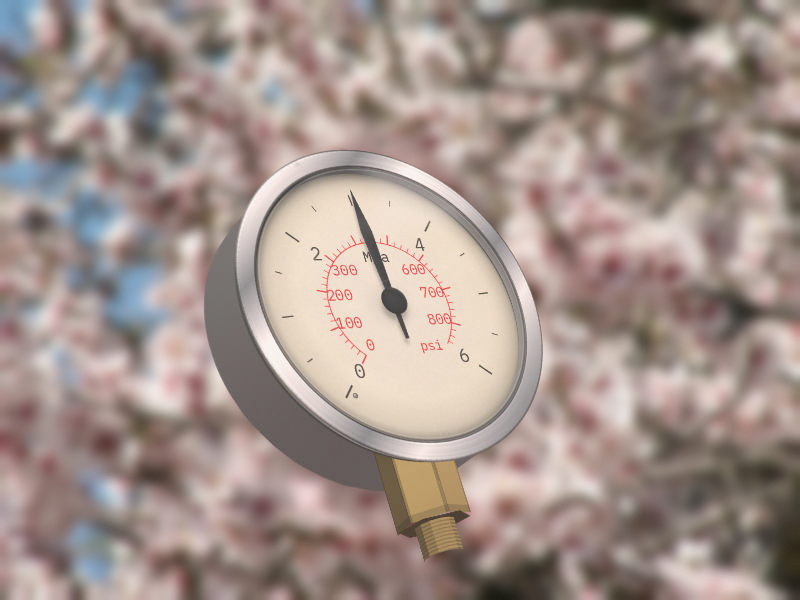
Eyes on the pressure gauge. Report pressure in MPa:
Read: 3 MPa
